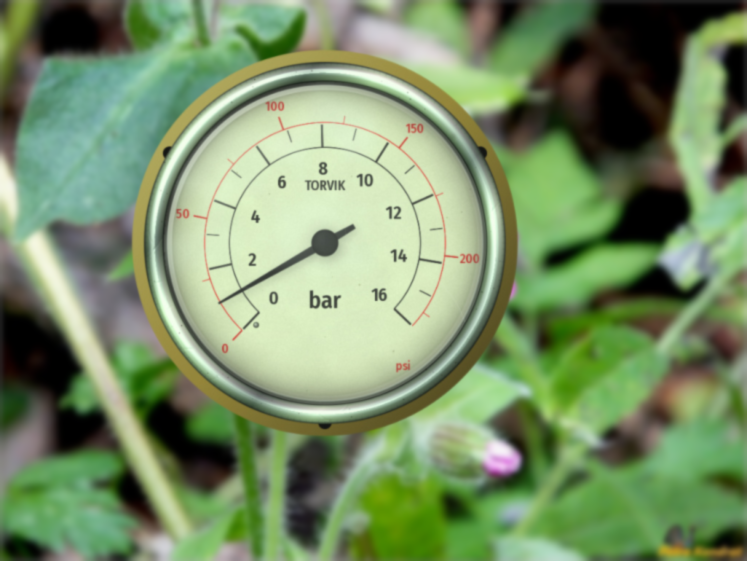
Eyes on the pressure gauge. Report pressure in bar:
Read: 1 bar
